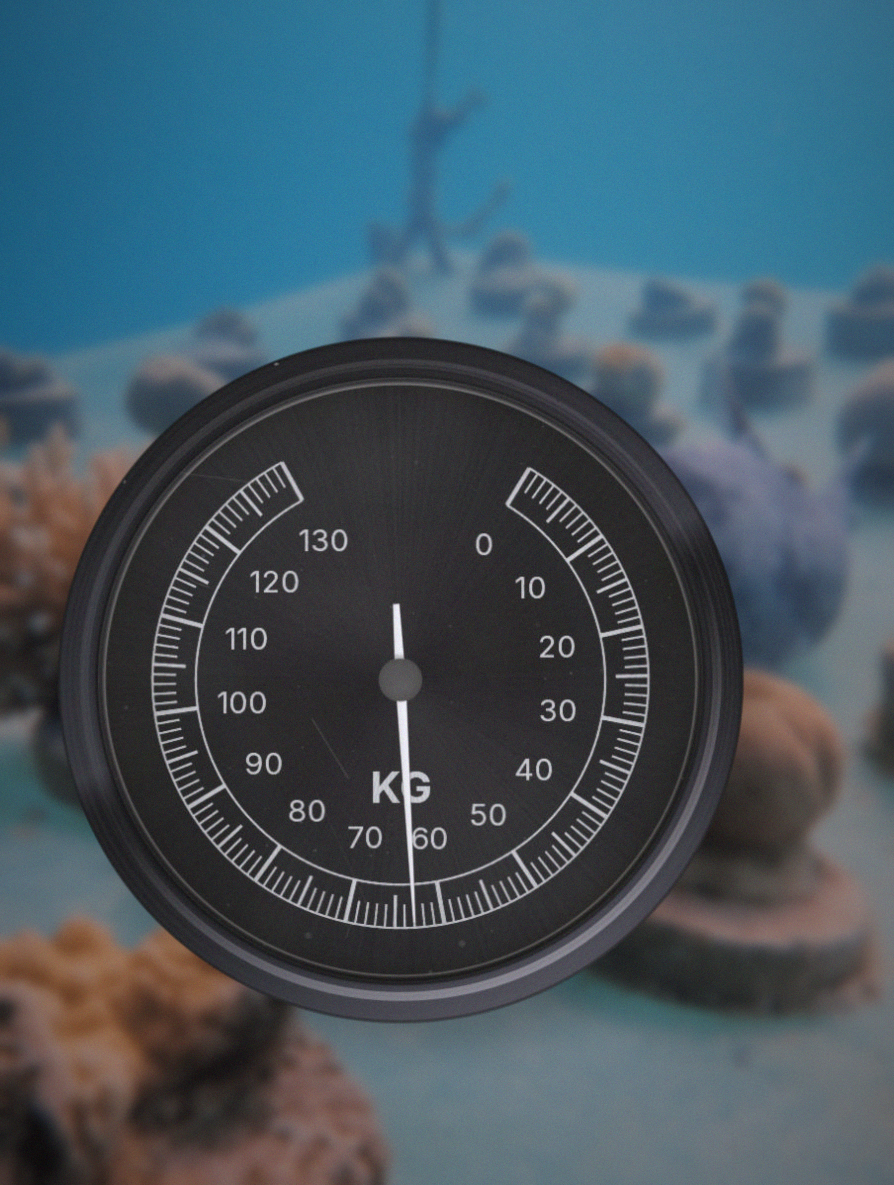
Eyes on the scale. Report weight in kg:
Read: 63 kg
